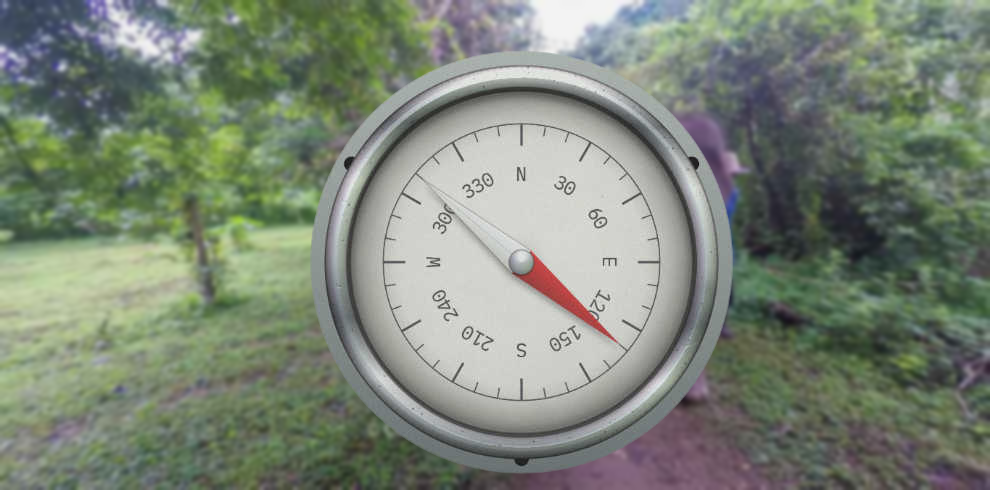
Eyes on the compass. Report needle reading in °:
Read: 130 °
